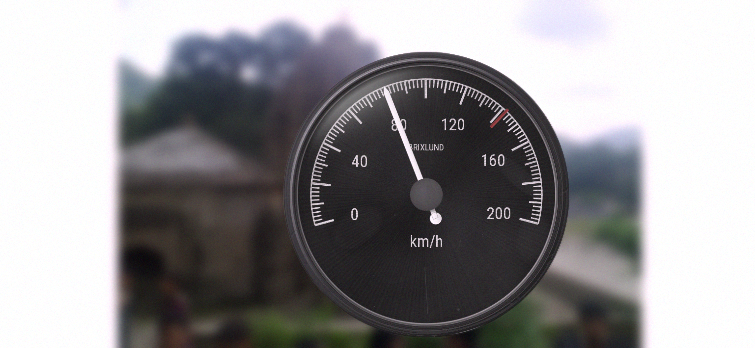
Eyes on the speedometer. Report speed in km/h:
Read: 80 km/h
